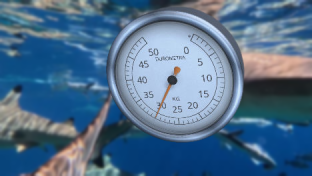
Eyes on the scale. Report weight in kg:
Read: 30 kg
